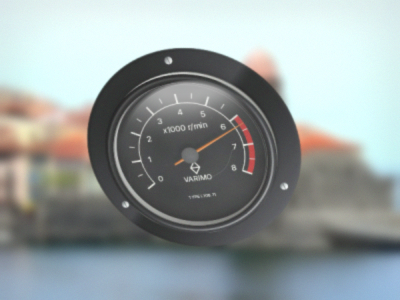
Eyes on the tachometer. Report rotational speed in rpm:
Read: 6250 rpm
